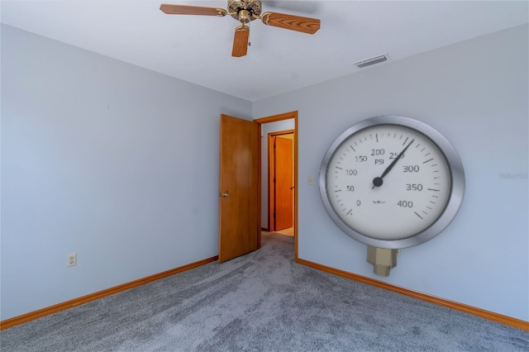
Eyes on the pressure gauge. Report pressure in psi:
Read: 260 psi
